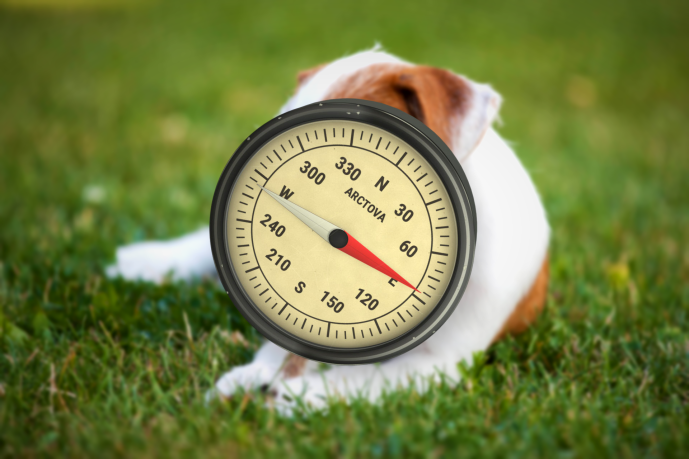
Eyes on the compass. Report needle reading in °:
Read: 85 °
